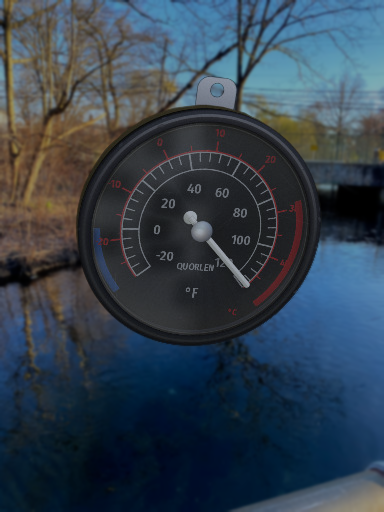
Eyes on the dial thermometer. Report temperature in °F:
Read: 118 °F
